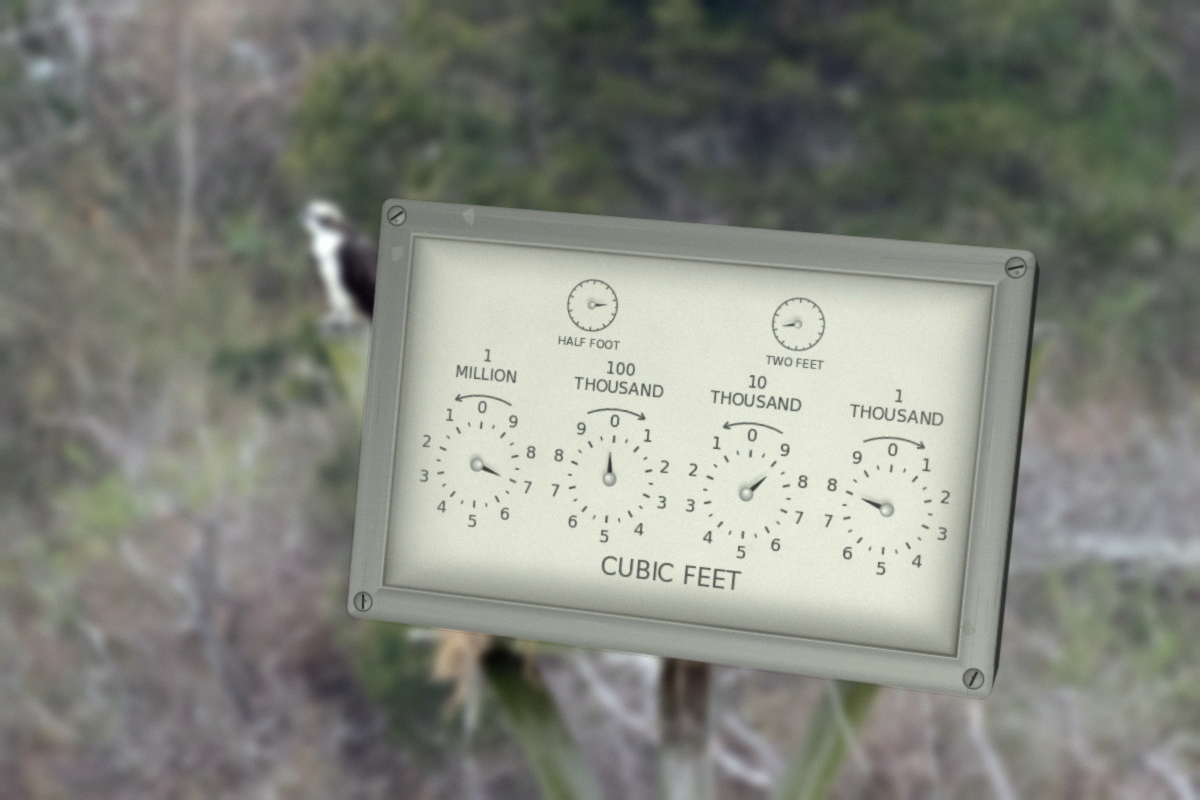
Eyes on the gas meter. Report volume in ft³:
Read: 698800 ft³
